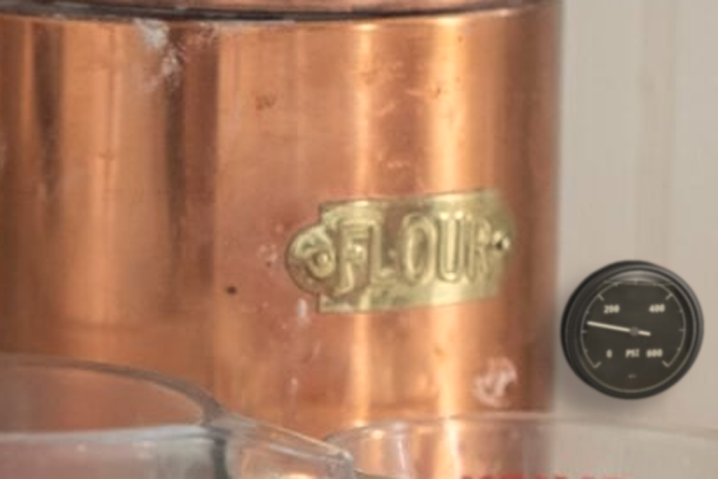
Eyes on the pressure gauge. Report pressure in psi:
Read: 125 psi
